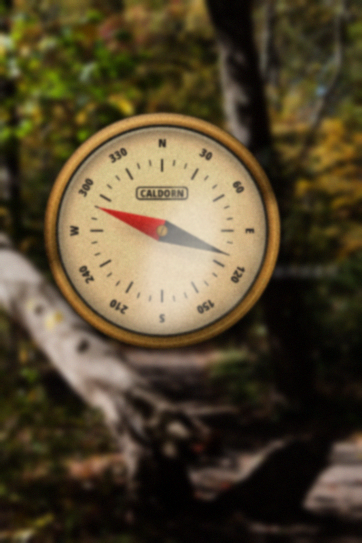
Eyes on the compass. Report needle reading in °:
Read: 290 °
